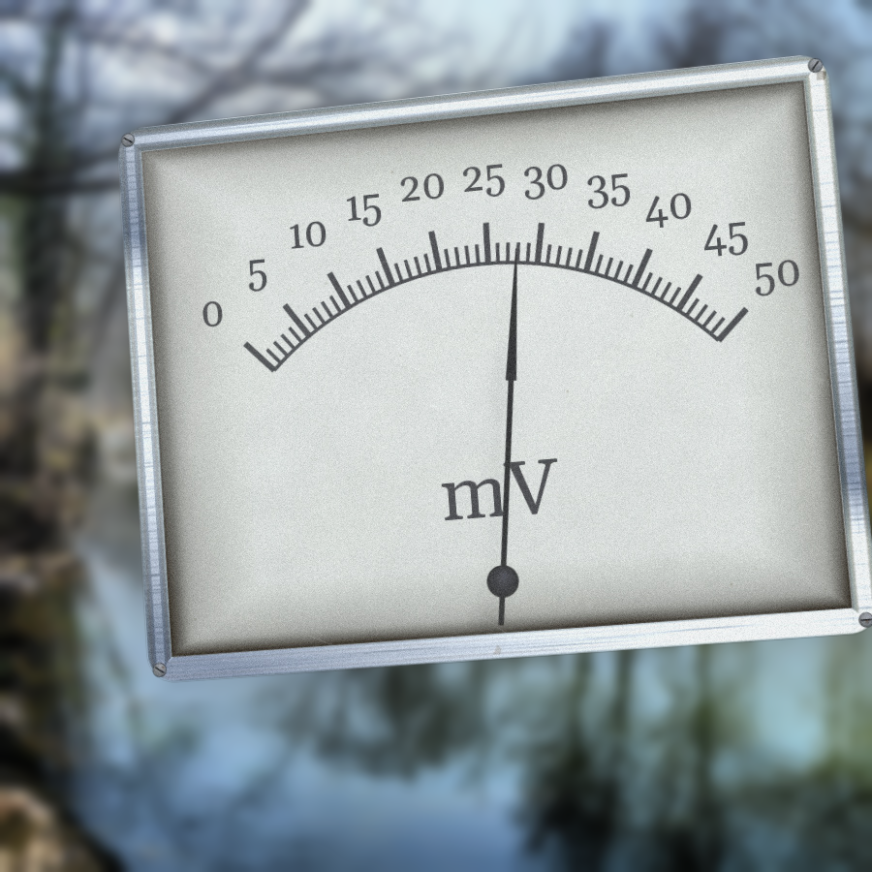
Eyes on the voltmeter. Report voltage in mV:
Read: 28 mV
